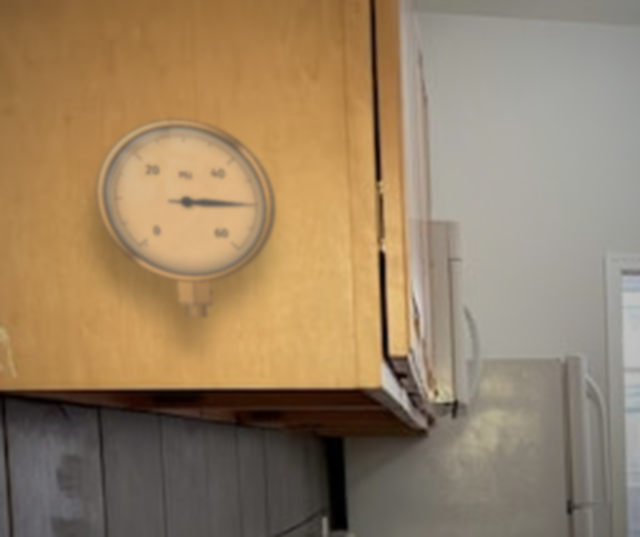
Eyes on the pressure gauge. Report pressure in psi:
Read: 50 psi
